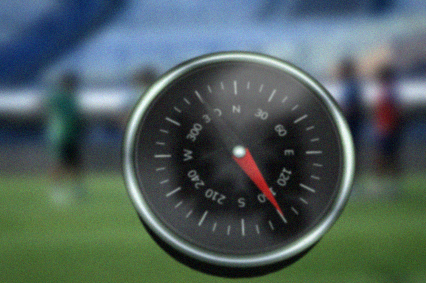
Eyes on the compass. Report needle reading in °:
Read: 150 °
